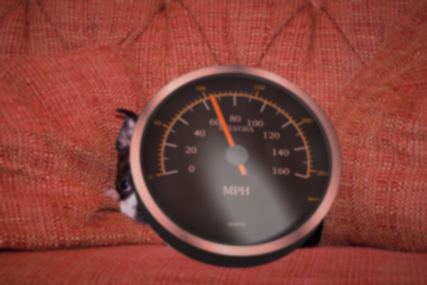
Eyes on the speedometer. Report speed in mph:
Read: 65 mph
